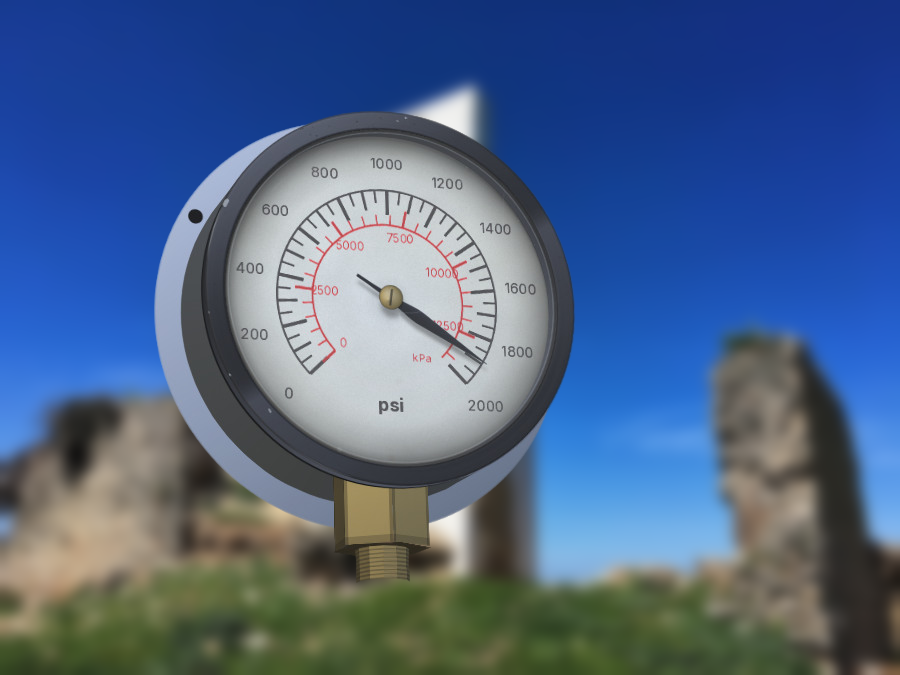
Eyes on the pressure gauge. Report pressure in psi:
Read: 1900 psi
